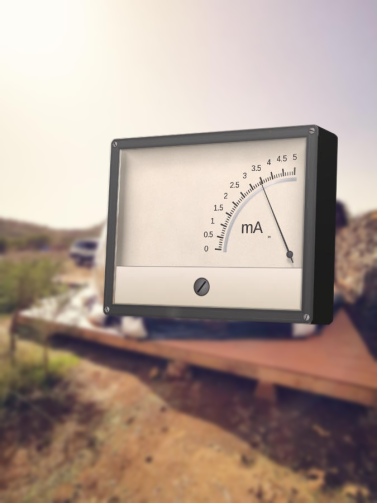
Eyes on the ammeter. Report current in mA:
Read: 3.5 mA
